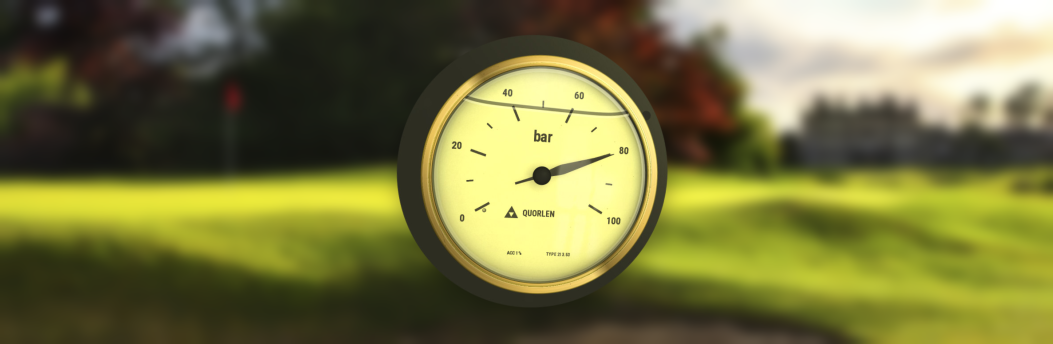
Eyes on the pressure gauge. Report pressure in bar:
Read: 80 bar
